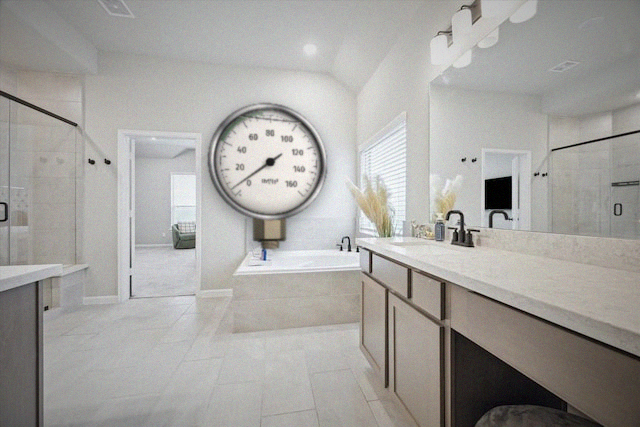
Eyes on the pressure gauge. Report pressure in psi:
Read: 5 psi
